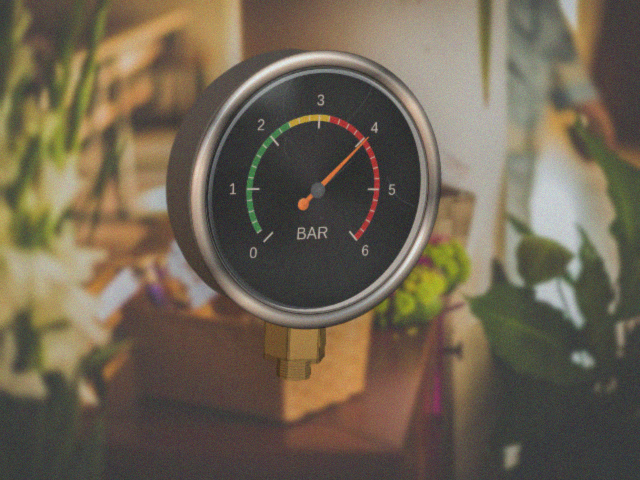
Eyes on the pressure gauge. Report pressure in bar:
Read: 4 bar
